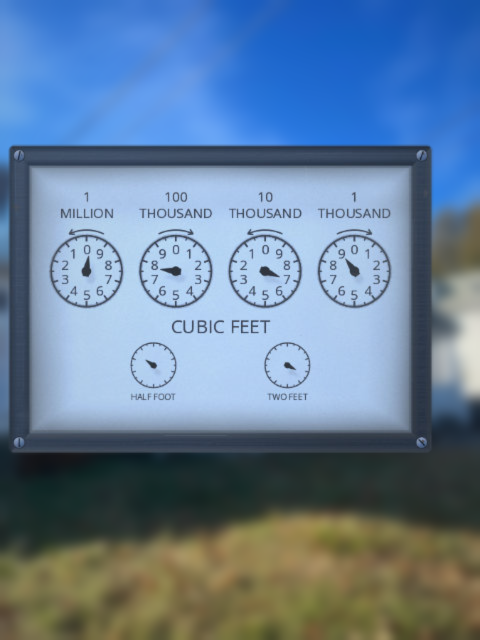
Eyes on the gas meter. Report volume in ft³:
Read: 976900 ft³
